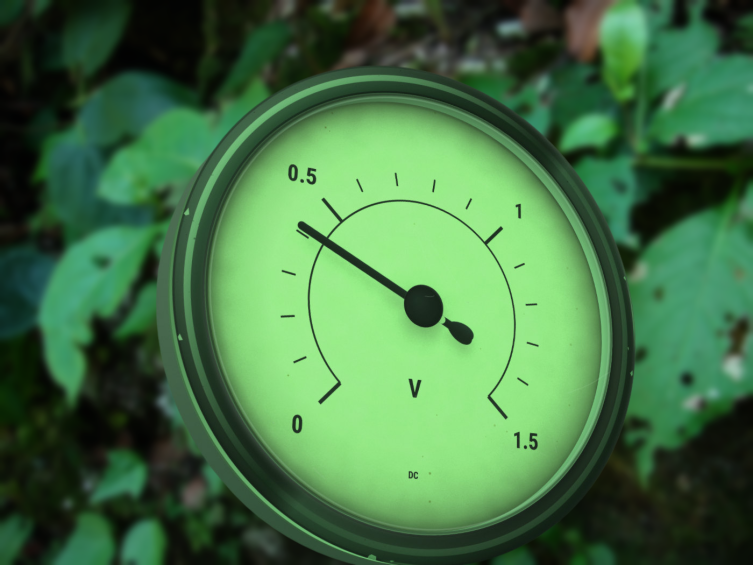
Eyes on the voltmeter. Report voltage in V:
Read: 0.4 V
